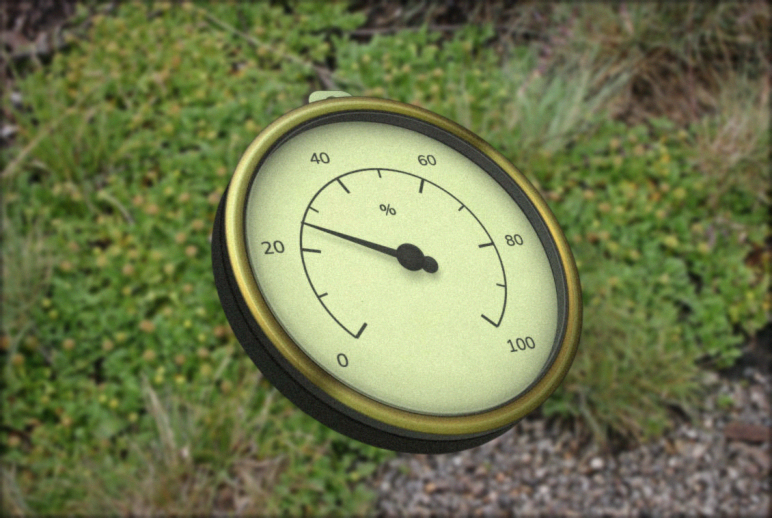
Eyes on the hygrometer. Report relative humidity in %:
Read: 25 %
